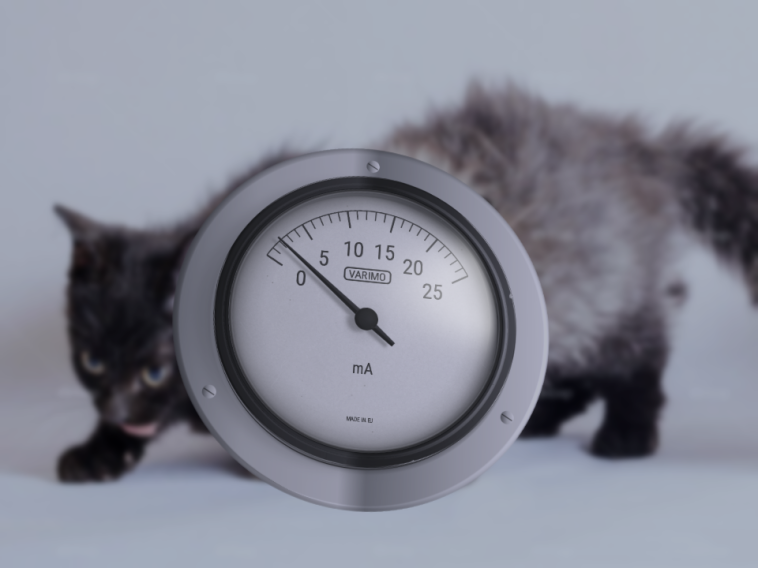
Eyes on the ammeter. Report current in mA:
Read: 2 mA
